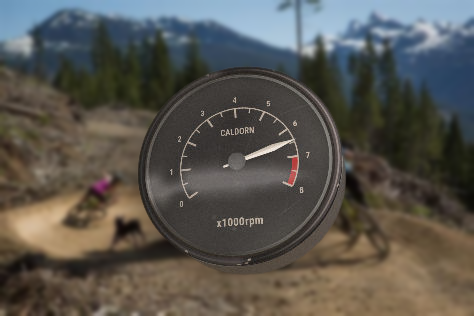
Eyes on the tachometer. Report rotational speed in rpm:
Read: 6500 rpm
